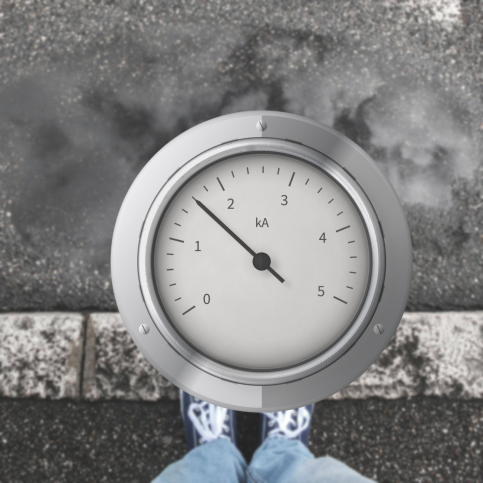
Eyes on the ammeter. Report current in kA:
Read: 1.6 kA
